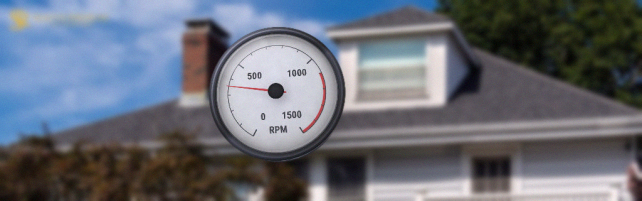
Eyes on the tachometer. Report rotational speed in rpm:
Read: 350 rpm
